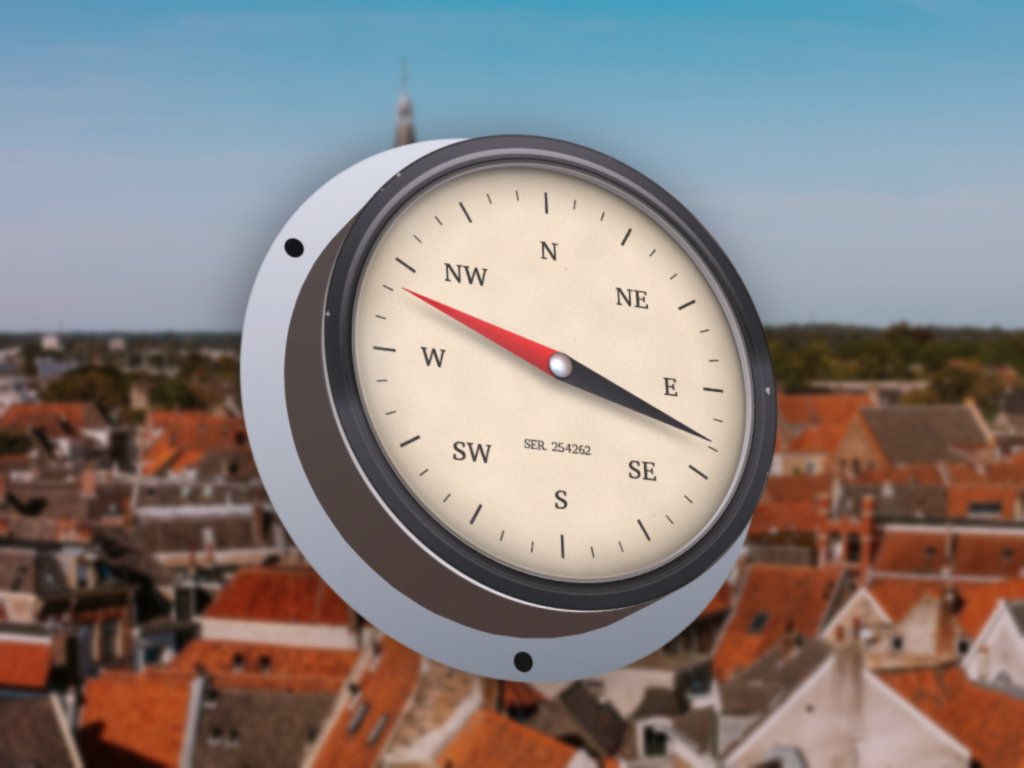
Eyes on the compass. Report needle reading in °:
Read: 290 °
